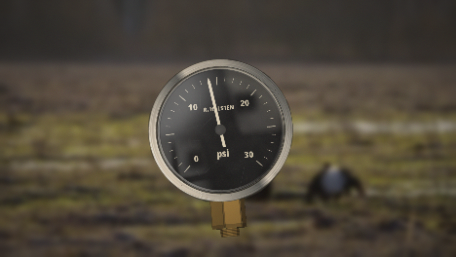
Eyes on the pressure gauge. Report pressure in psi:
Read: 14 psi
